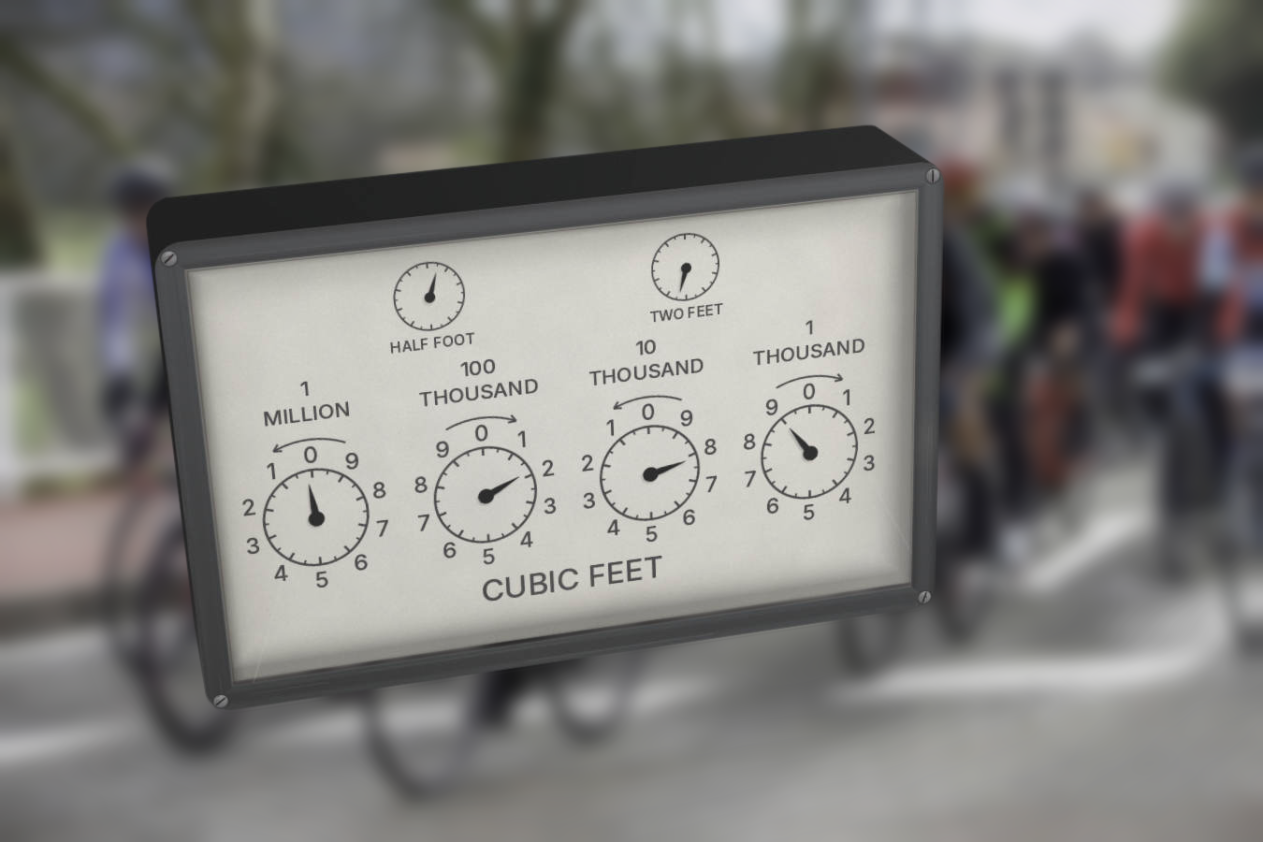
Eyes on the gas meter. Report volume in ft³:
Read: 17900 ft³
